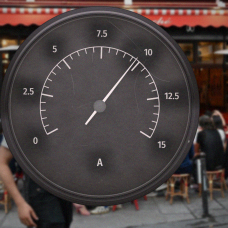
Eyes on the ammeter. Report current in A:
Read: 9.75 A
